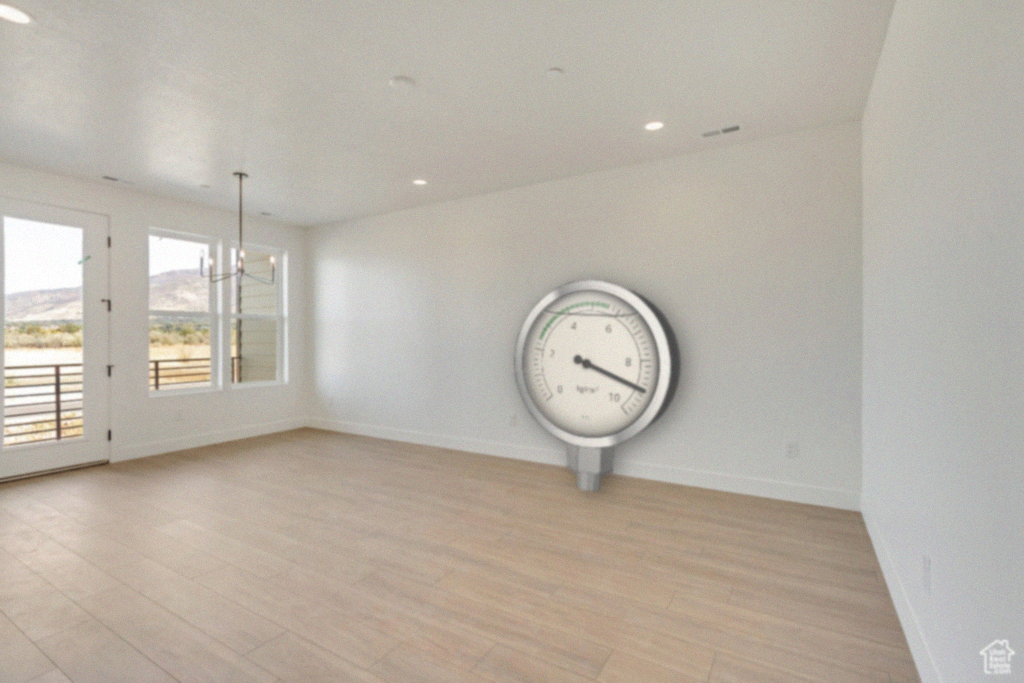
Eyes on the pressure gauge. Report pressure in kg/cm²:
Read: 9 kg/cm²
